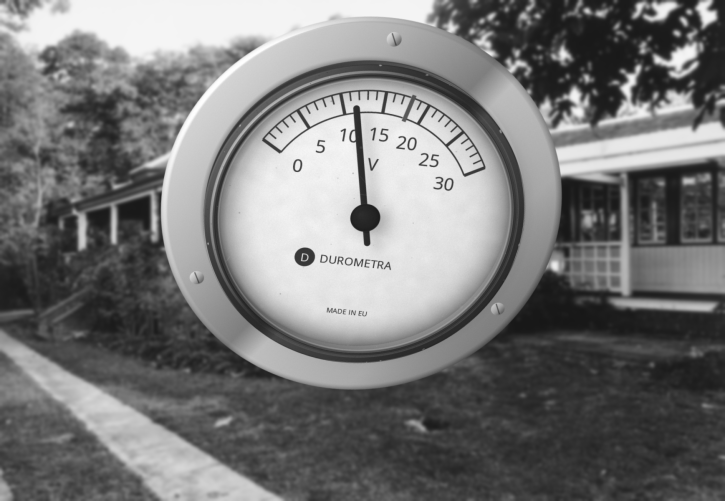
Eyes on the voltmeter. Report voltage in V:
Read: 11.5 V
